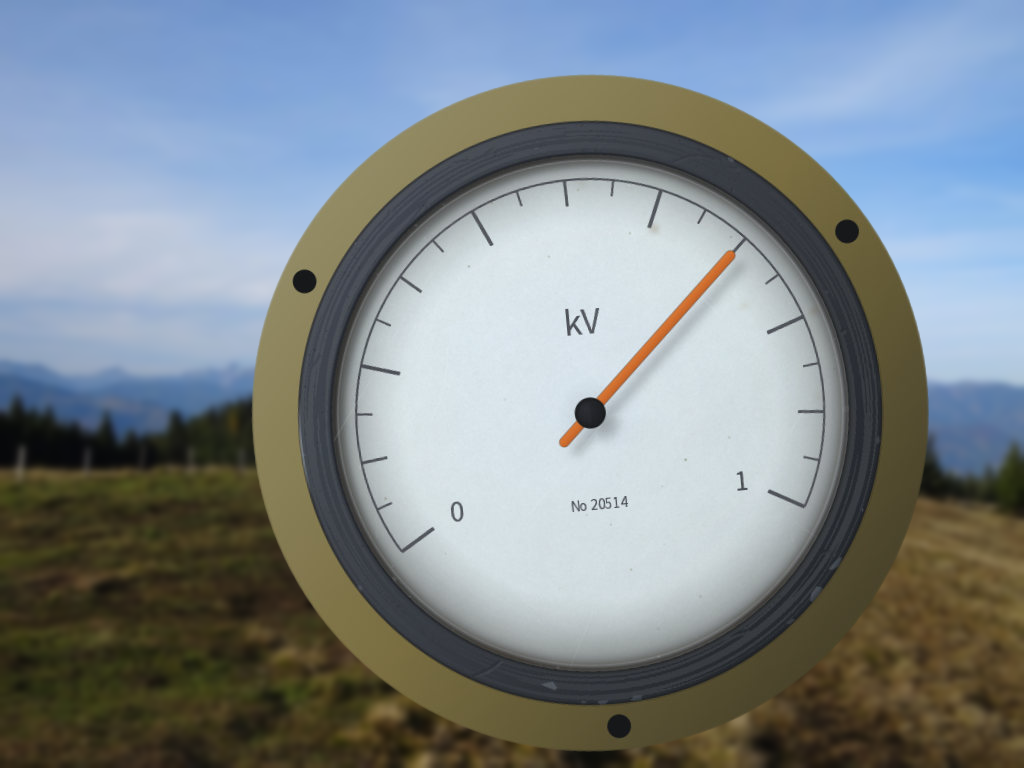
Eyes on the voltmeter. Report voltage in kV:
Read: 0.7 kV
